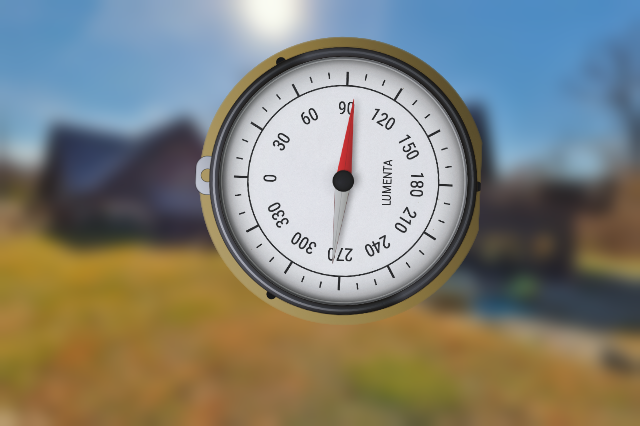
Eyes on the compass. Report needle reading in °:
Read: 95 °
